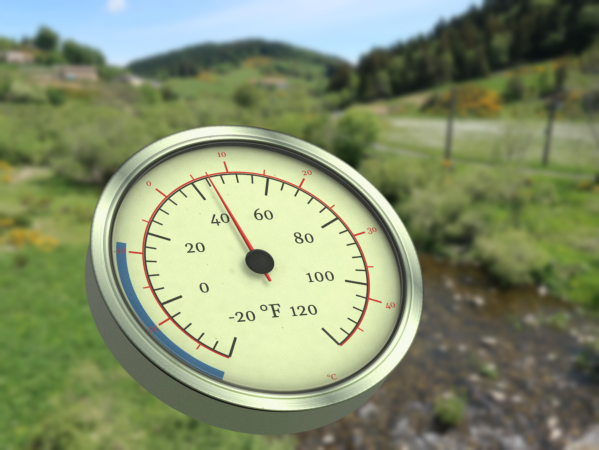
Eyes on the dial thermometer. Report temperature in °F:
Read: 44 °F
